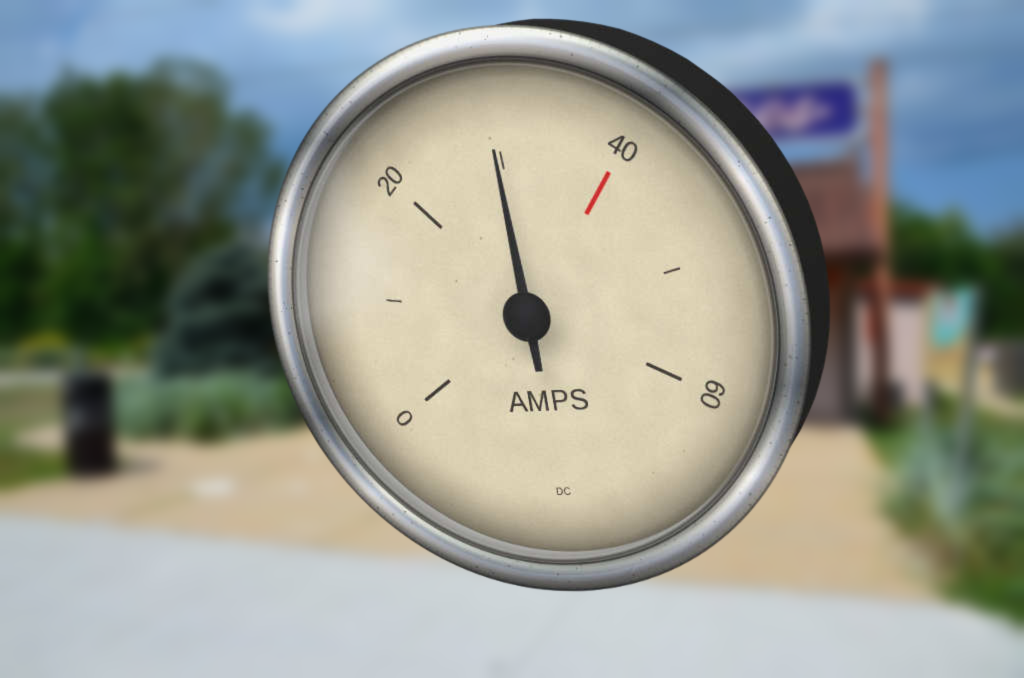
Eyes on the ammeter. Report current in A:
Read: 30 A
